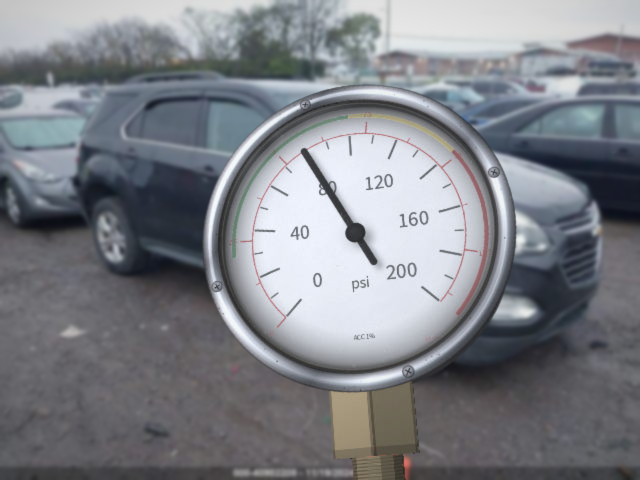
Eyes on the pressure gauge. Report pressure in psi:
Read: 80 psi
